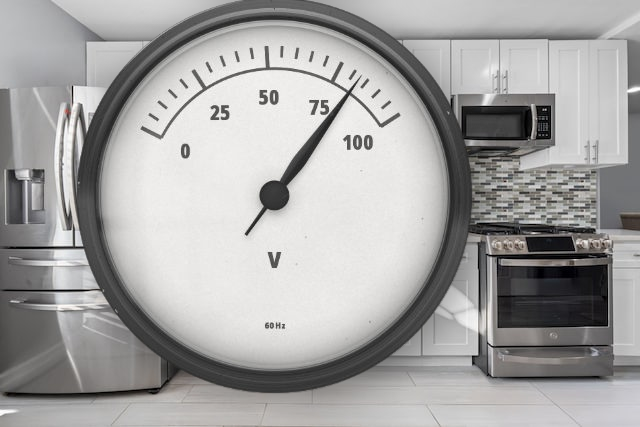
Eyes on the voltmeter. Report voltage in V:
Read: 82.5 V
